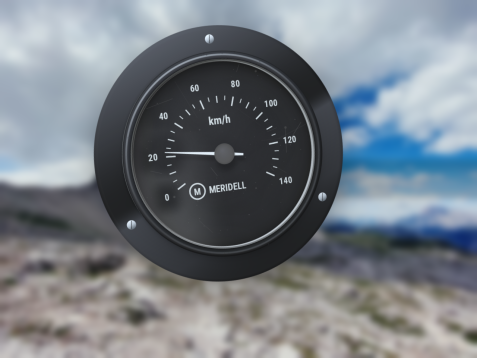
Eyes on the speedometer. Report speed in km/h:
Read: 22.5 km/h
